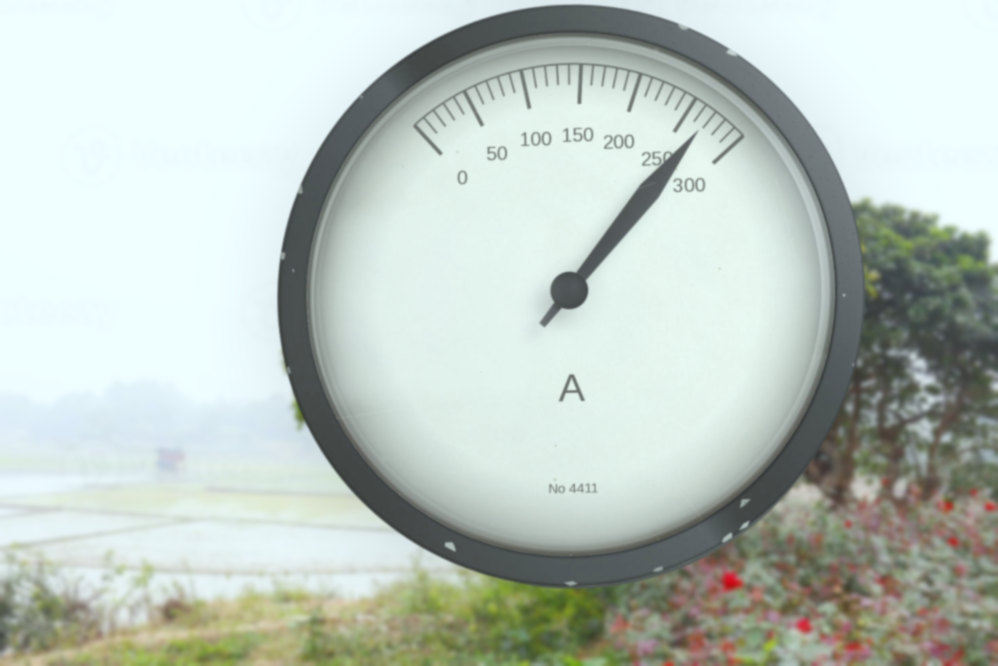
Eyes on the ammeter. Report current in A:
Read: 270 A
